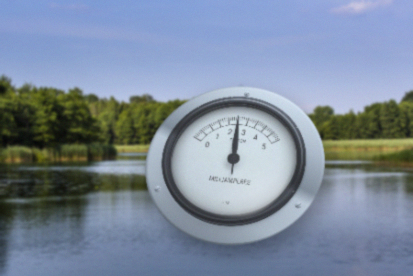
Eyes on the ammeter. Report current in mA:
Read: 2.5 mA
